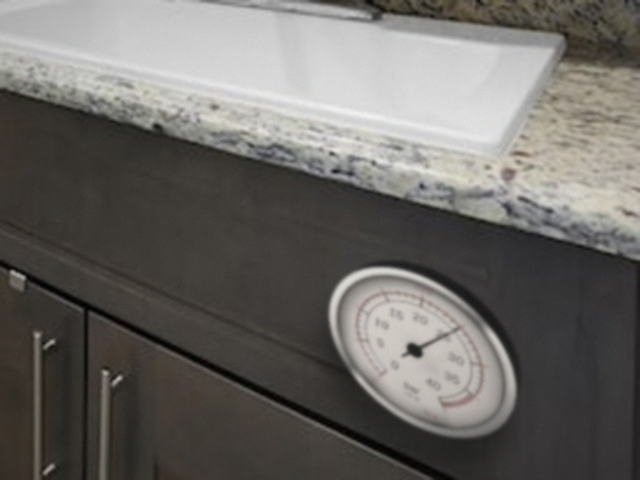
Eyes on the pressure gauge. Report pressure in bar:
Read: 25 bar
